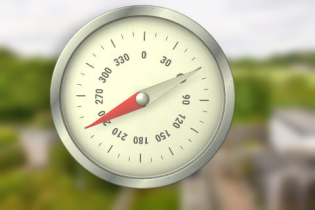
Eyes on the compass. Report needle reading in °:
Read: 240 °
